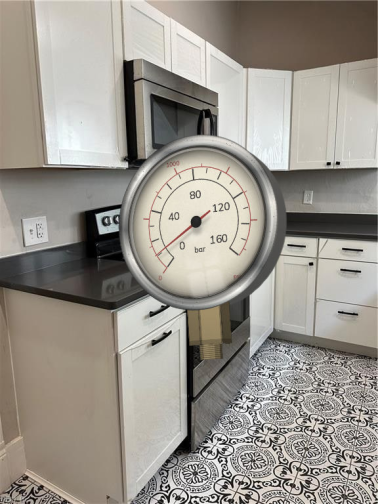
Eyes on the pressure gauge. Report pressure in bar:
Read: 10 bar
